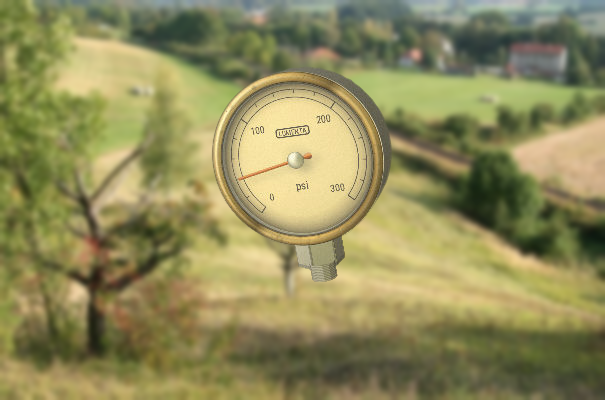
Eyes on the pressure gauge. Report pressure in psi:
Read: 40 psi
